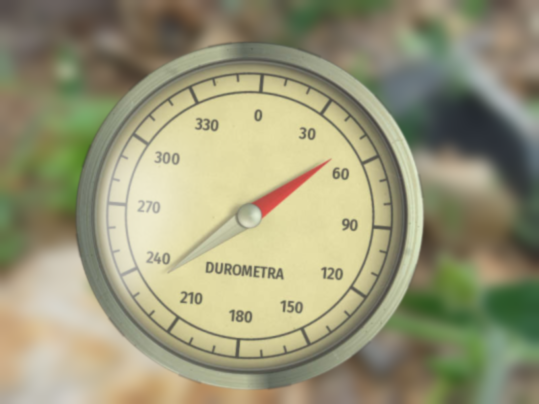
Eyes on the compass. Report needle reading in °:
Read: 50 °
